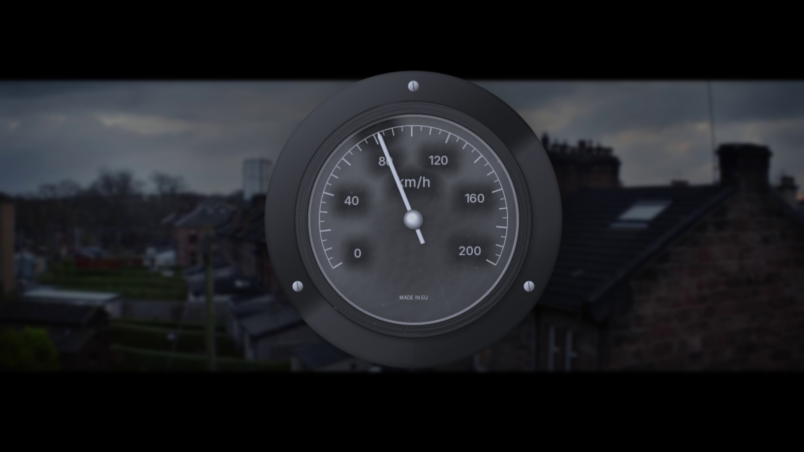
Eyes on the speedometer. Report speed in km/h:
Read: 82.5 km/h
